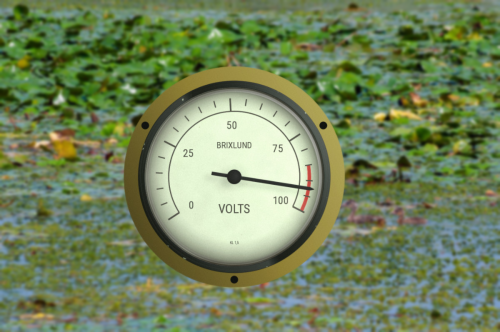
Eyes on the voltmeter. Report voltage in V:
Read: 92.5 V
